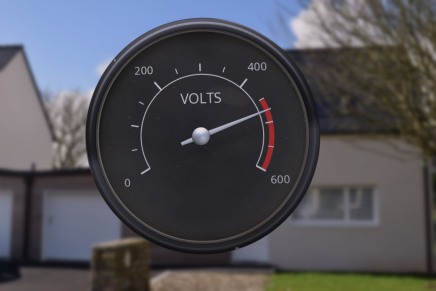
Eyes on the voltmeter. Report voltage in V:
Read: 475 V
